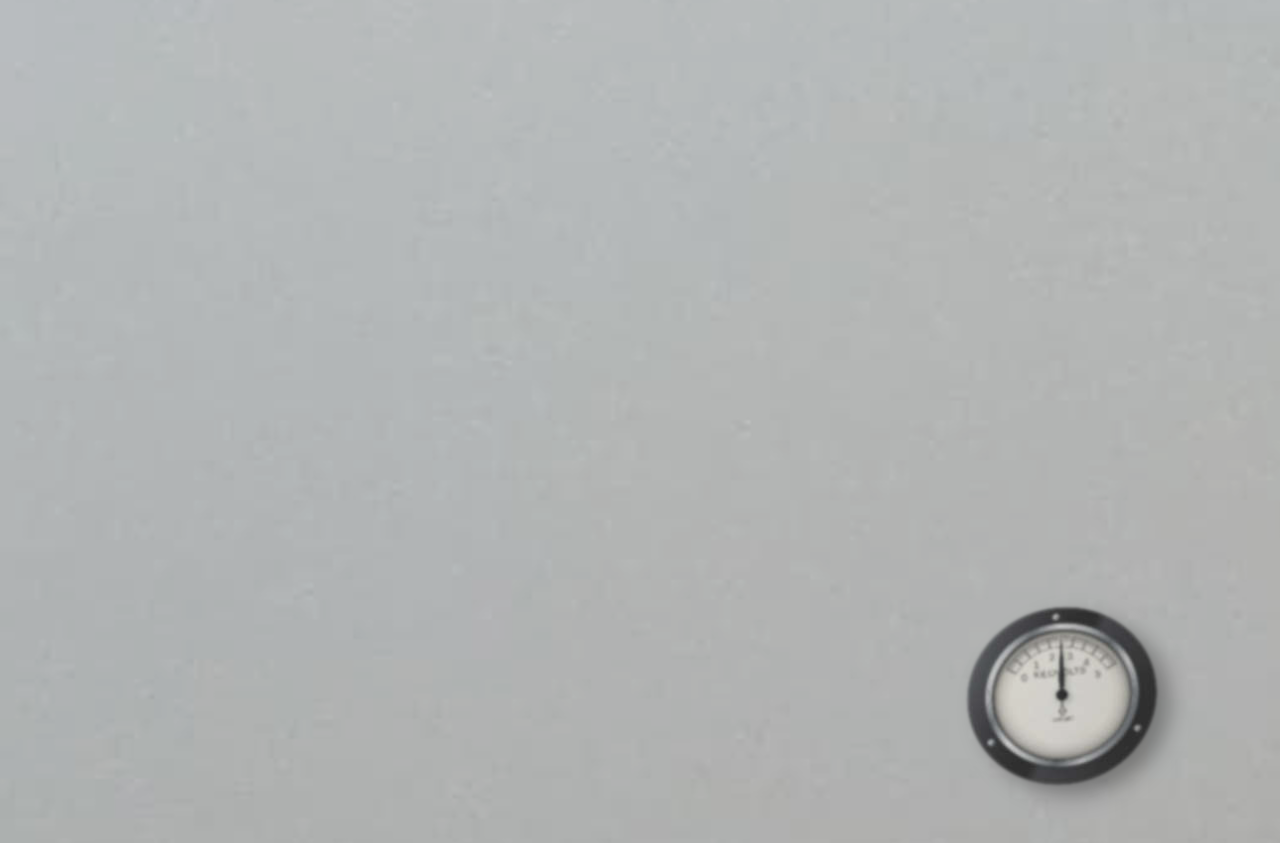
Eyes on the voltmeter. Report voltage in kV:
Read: 2.5 kV
